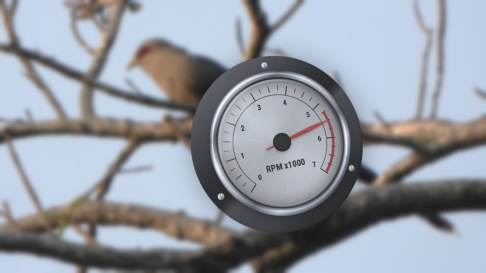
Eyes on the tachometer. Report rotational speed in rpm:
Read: 5500 rpm
